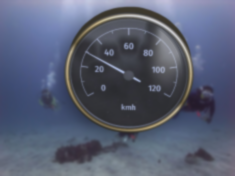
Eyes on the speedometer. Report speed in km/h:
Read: 30 km/h
